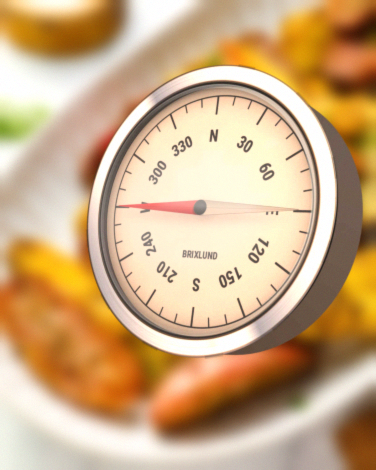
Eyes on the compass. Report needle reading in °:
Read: 270 °
